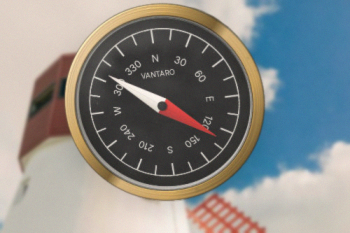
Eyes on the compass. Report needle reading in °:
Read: 127.5 °
